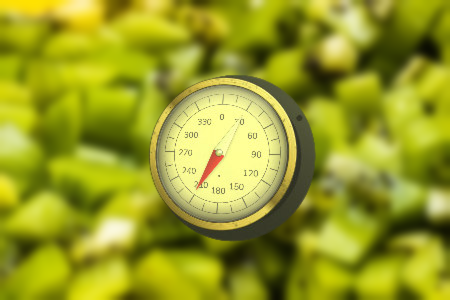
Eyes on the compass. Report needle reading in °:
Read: 210 °
